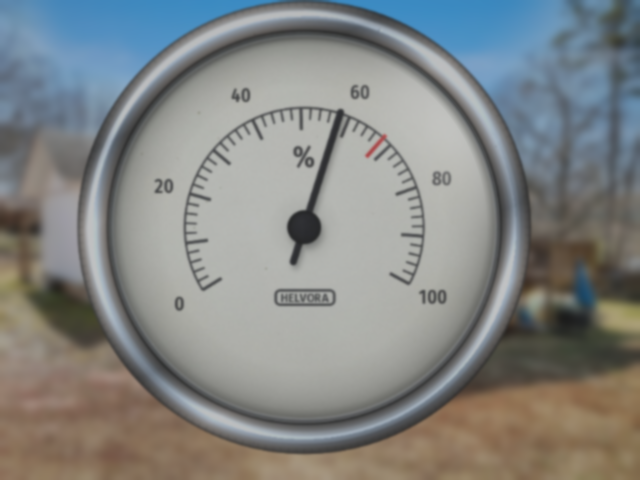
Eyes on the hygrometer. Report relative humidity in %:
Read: 58 %
